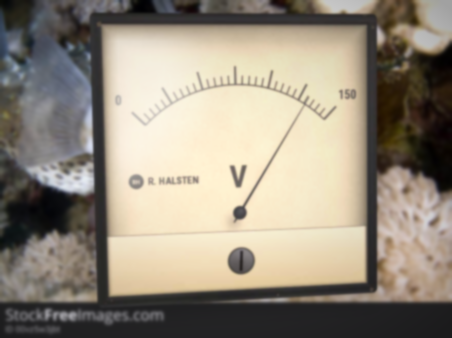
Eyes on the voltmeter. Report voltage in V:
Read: 130 V
